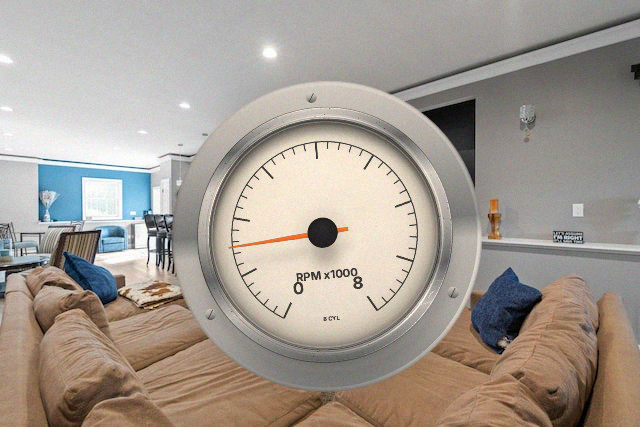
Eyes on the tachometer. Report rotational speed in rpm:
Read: 1500 rpm
